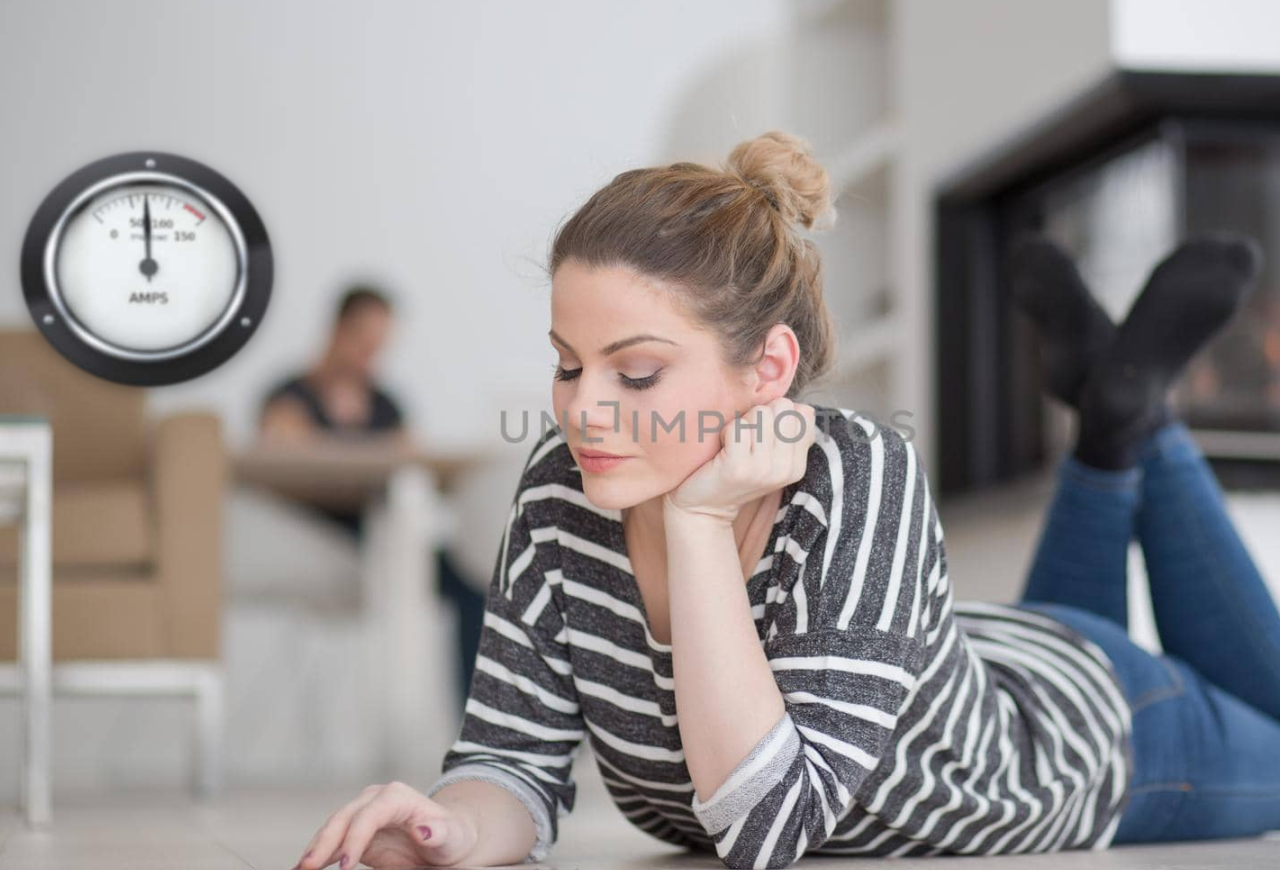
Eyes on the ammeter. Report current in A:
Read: 70 A
